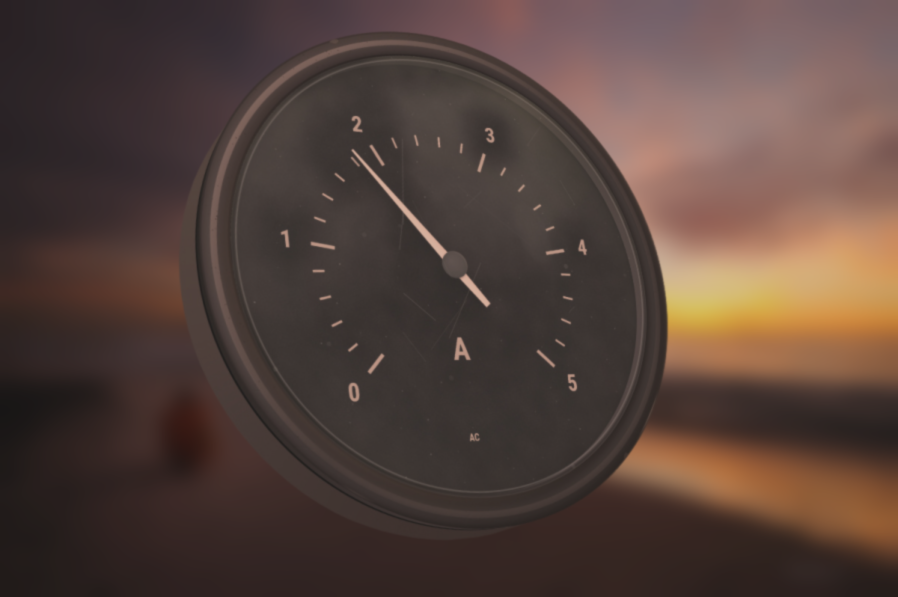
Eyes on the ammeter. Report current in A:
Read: 1.8 A
